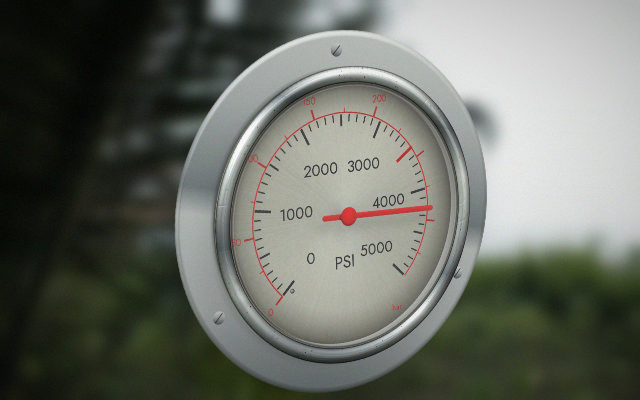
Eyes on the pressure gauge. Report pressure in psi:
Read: 4200 psi
